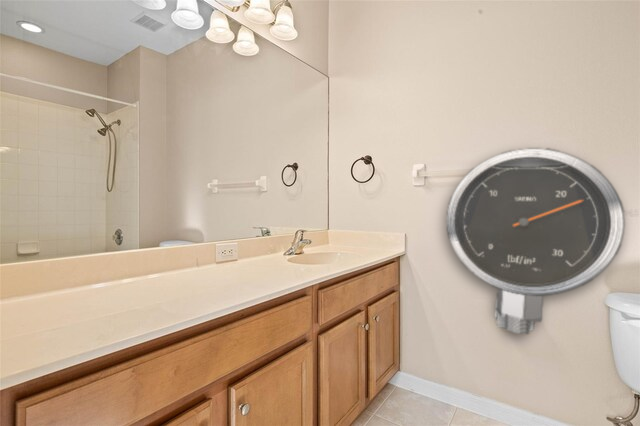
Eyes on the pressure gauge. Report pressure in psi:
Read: 22 psi
